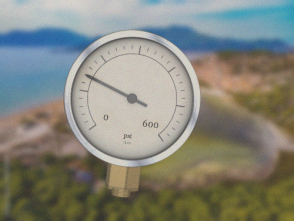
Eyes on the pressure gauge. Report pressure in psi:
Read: 140 psi
